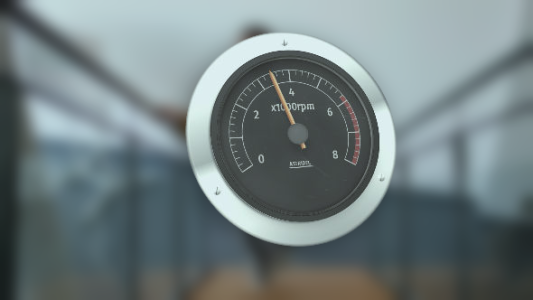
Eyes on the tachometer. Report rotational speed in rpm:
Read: 3400 rpm
